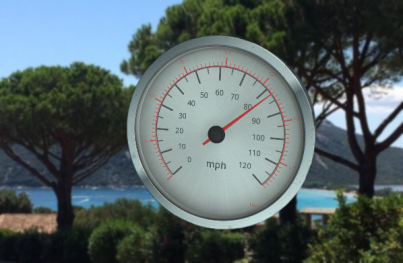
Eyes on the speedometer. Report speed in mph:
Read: 82.5 mph
